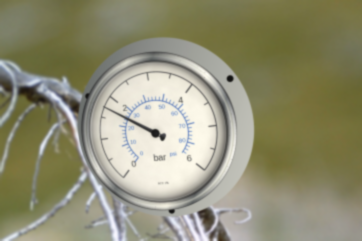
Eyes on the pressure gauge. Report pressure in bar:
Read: 1.75 bar
